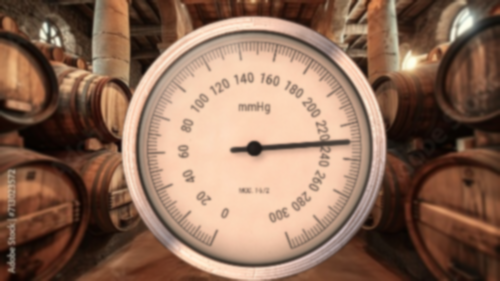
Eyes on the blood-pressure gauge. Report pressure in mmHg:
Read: 230 mmHg
